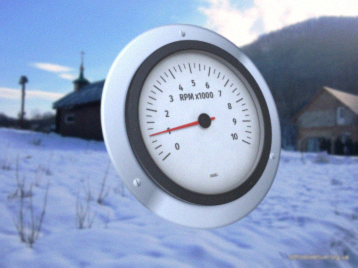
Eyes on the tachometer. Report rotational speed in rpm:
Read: 1000 rpm
